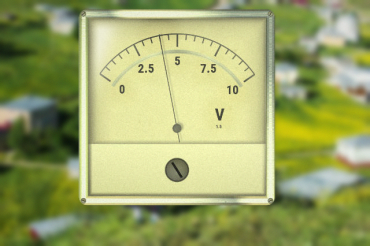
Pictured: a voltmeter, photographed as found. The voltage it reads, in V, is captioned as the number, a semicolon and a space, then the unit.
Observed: 4; V
